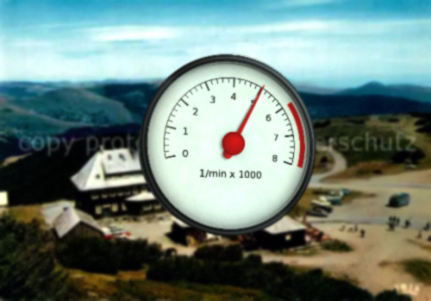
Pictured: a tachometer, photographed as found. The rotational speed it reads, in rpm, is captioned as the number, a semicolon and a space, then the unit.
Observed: 5000; rpm
